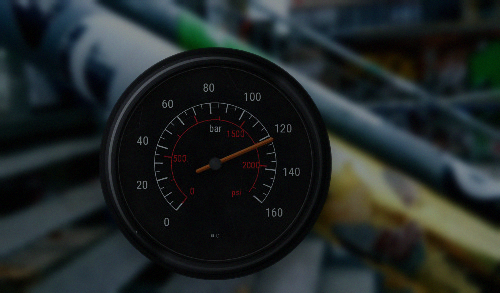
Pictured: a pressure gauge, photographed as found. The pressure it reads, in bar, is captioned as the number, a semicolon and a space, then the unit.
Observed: 122.5; bar
